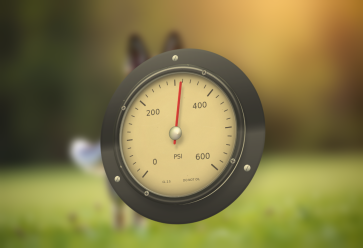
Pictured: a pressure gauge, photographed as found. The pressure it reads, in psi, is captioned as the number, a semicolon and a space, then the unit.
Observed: 320; psi
